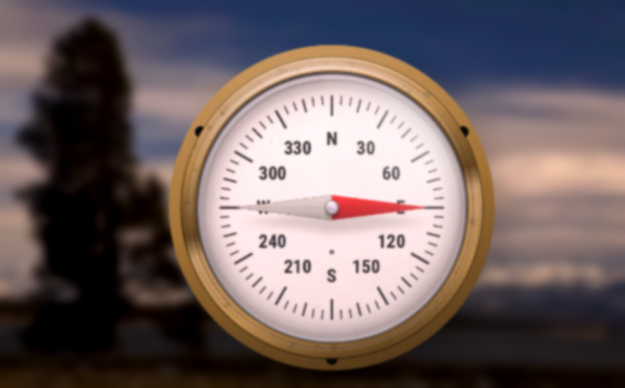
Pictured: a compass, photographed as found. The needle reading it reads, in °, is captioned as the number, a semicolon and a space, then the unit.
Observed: 90; °
